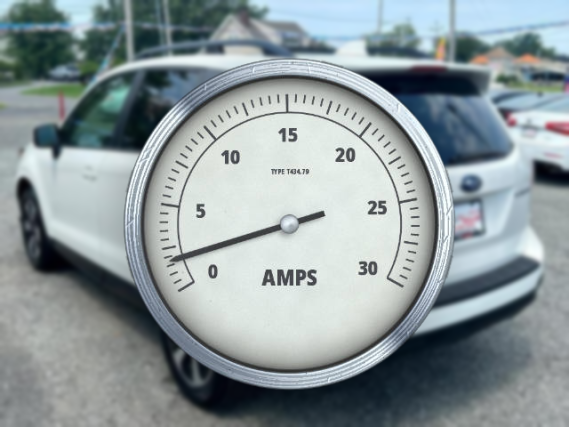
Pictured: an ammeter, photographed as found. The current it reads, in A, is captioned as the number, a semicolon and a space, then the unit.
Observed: 1.75; A
